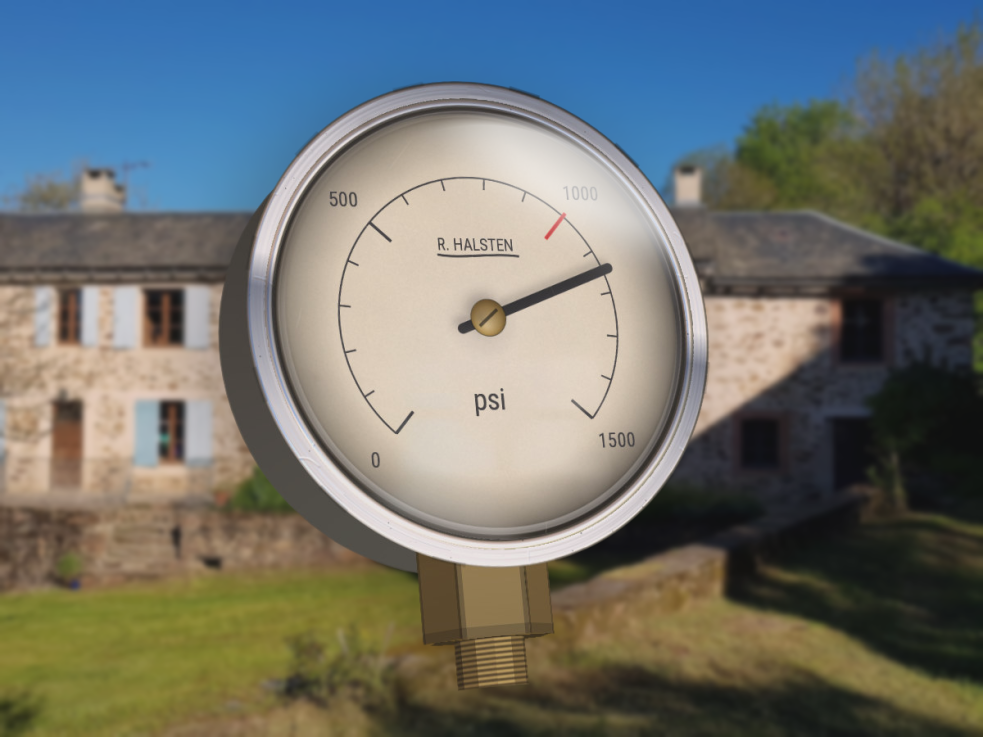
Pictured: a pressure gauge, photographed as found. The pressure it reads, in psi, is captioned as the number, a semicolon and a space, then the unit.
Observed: 1150; psi
